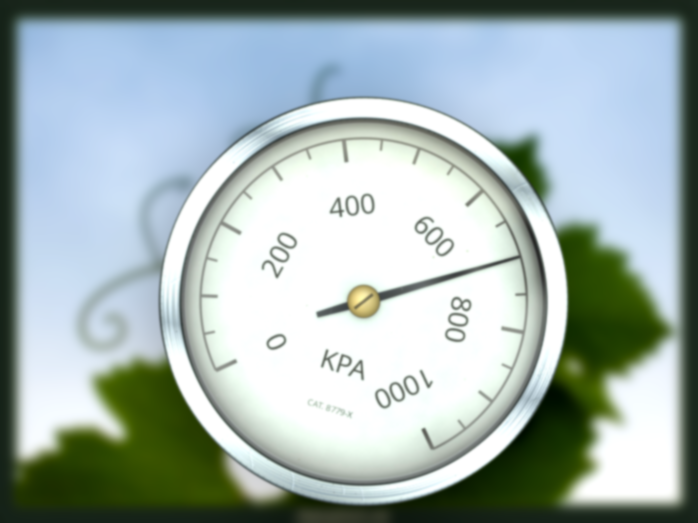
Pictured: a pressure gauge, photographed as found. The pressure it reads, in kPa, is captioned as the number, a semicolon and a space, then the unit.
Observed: 700; kPa
